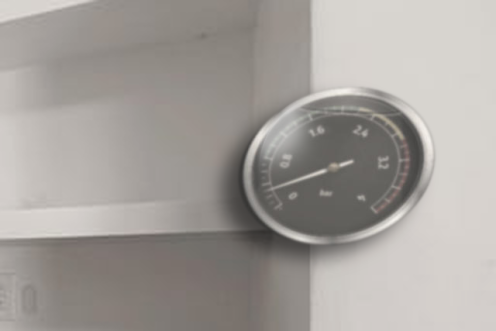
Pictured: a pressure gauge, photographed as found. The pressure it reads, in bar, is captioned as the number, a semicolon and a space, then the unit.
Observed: 0.3; bar
